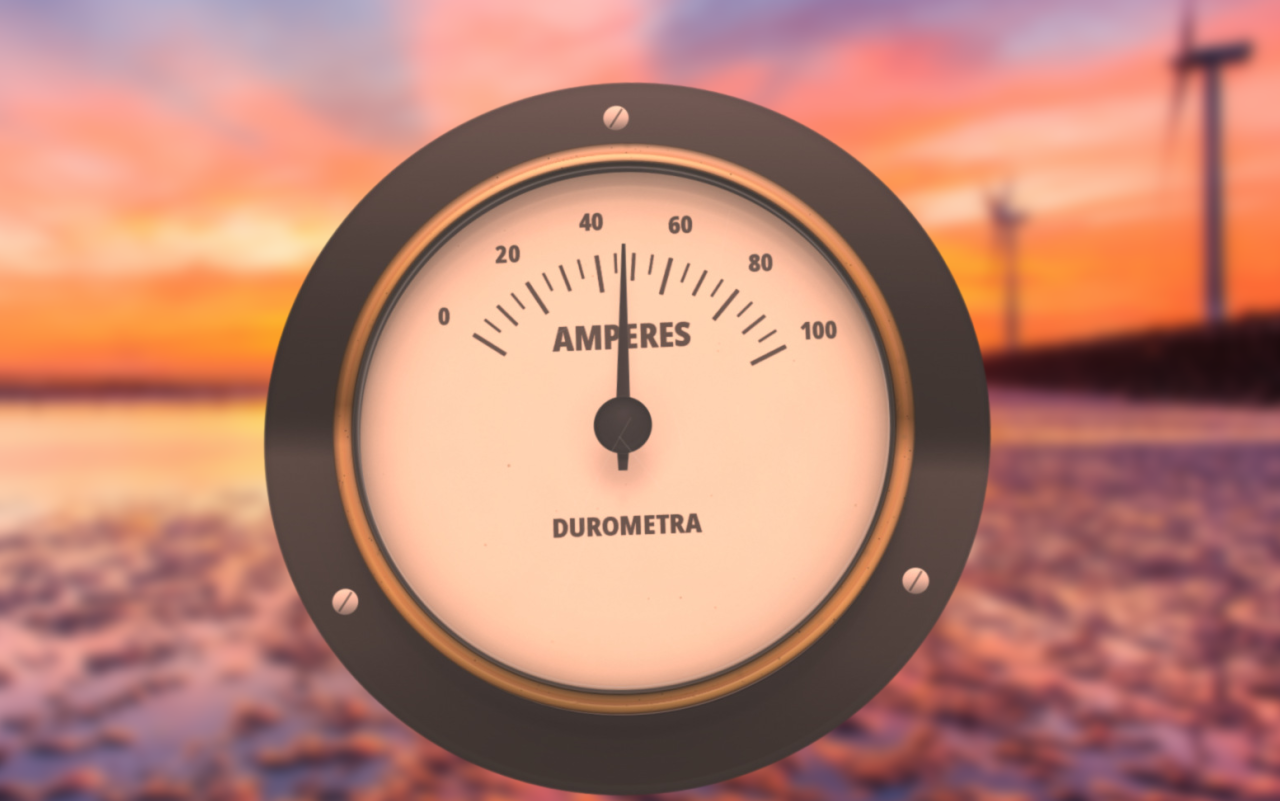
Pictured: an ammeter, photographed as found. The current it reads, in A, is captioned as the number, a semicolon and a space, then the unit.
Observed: 47.5; A
